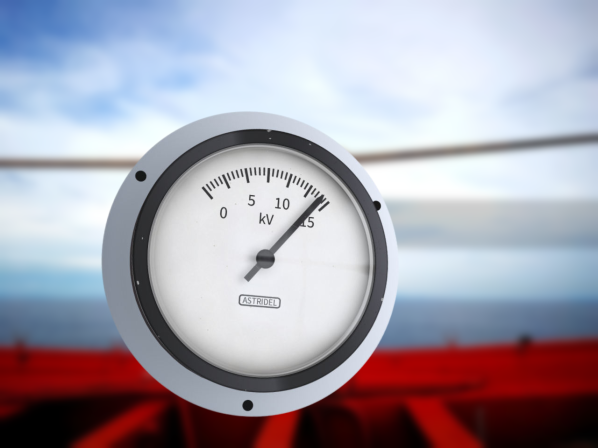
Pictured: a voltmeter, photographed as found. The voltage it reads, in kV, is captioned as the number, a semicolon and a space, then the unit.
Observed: 14; kV
